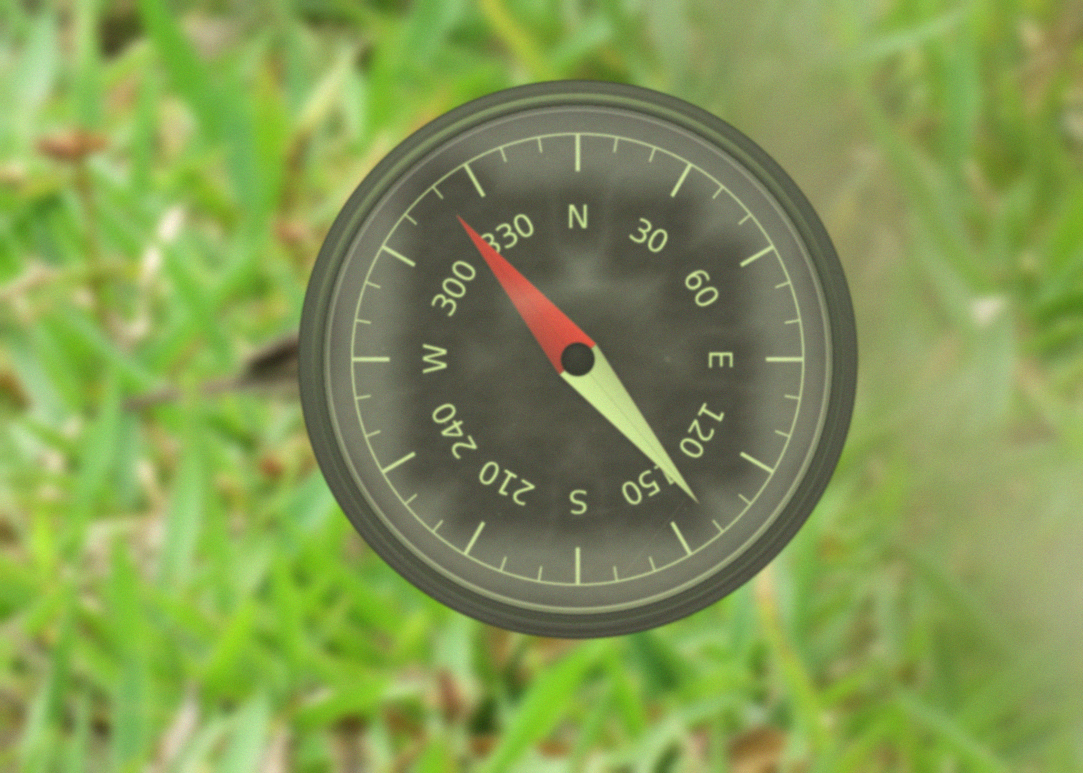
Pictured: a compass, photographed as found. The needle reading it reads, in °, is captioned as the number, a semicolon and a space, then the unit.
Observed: 320; °
